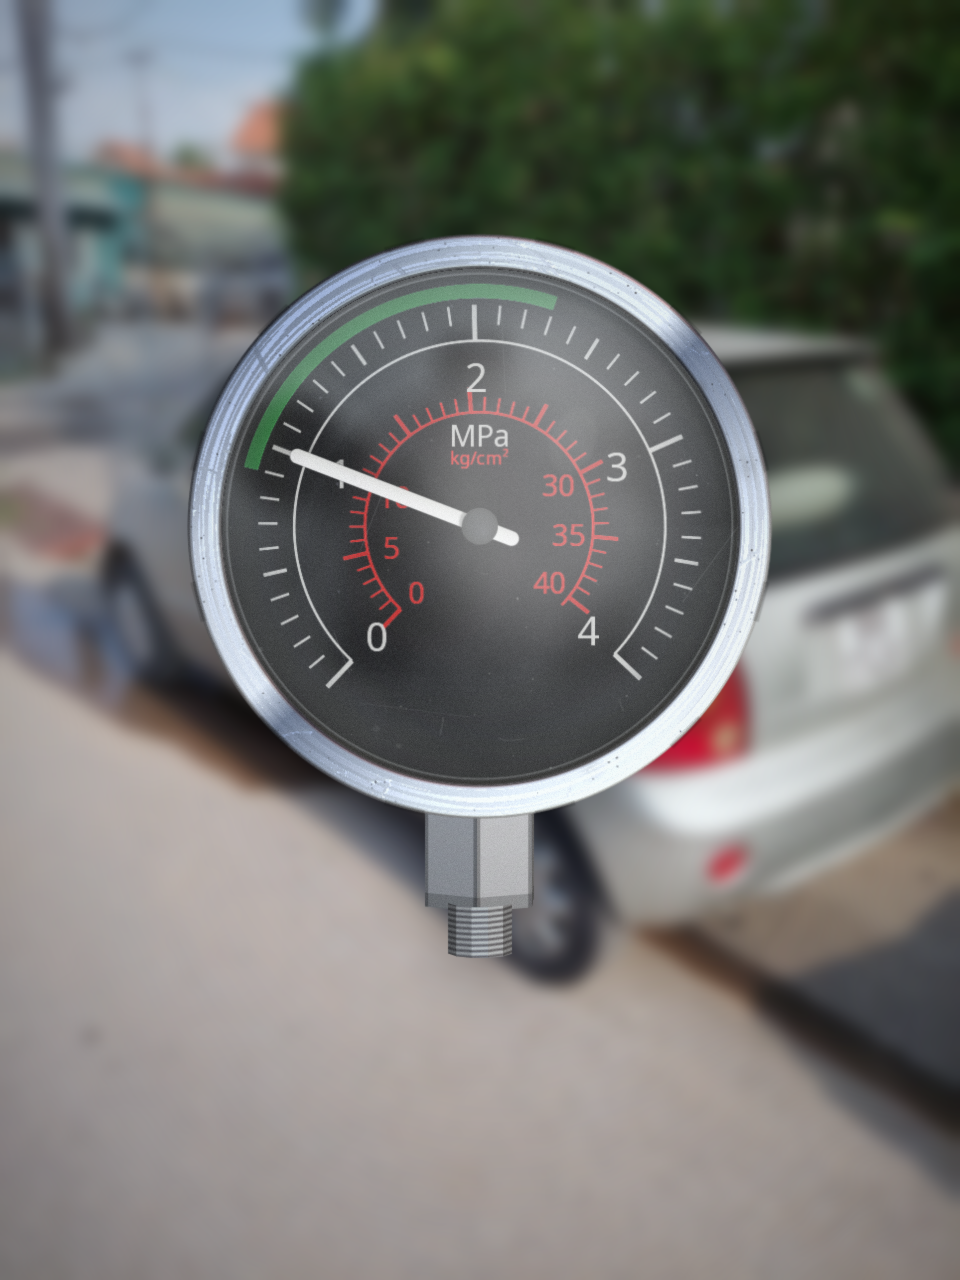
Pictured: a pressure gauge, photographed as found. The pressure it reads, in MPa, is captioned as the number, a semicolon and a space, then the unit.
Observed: 1; MPa
